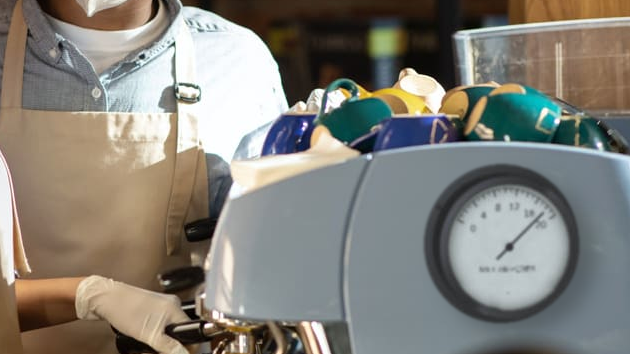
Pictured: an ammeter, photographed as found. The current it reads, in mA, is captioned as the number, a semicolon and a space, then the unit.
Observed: 18; mA
